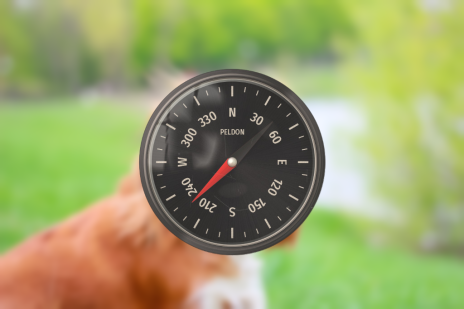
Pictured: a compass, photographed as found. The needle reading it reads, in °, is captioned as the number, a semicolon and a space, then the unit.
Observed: 225; °
